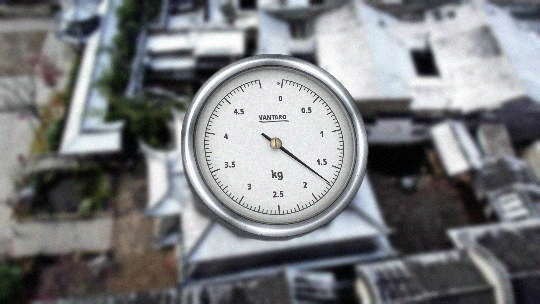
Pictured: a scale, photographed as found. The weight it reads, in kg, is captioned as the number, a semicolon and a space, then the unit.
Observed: 1.75; kg
